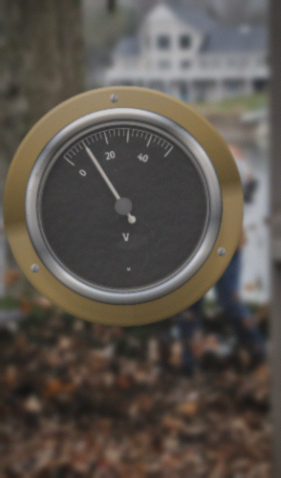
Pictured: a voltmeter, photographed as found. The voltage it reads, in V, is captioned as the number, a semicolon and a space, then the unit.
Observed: 10; V
